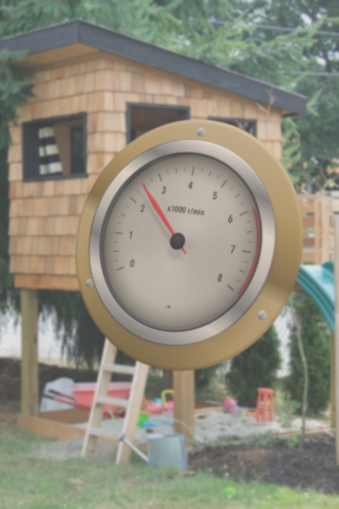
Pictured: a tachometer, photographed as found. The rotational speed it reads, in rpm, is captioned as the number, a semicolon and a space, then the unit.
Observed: 2500; rpm
